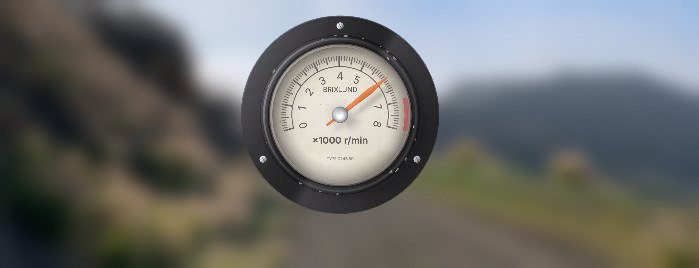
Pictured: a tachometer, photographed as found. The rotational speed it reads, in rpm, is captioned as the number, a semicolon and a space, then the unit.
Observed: 6000; rpm
